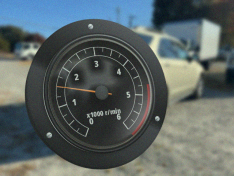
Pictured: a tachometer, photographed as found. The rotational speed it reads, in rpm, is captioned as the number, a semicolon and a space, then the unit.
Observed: 1500; rpm
